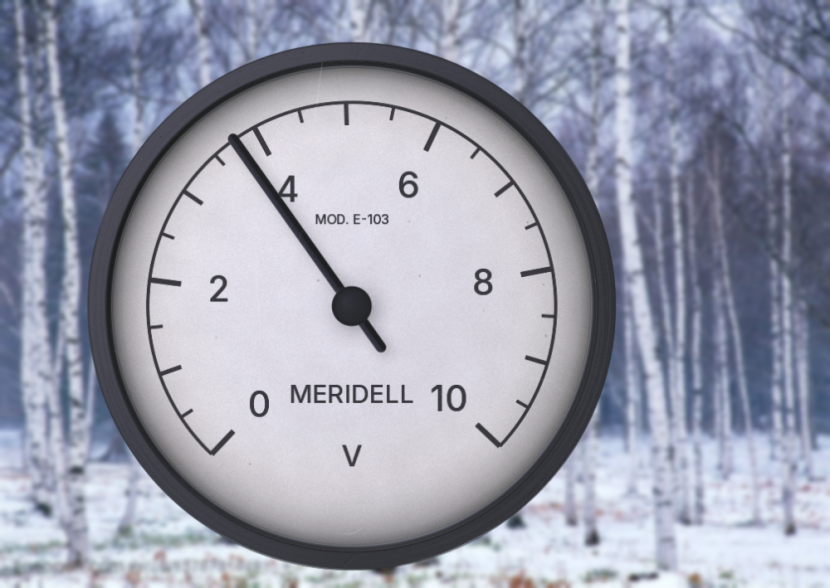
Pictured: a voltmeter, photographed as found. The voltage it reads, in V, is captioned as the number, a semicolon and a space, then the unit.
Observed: 3.75; V
